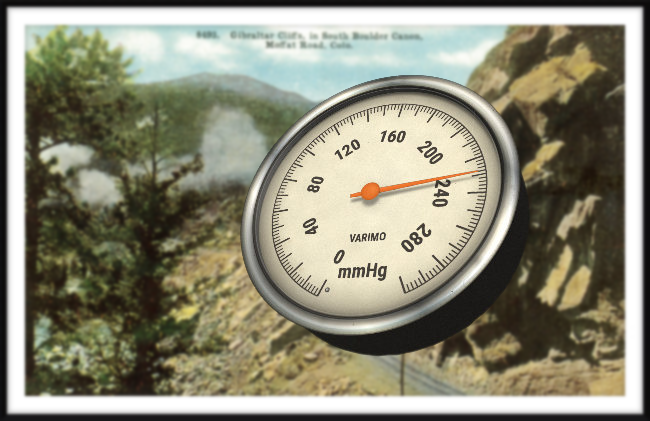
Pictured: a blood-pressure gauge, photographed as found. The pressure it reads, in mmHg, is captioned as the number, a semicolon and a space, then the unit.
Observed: 230; mmHg
